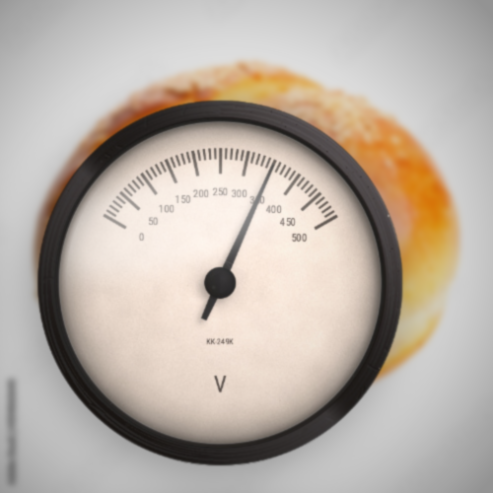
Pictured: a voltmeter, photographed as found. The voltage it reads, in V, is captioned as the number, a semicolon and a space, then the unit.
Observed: 350; V
